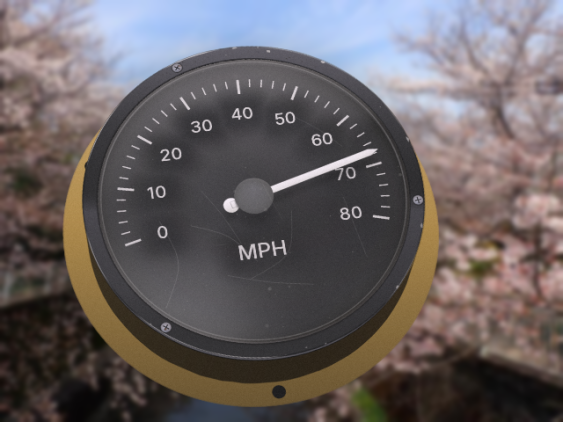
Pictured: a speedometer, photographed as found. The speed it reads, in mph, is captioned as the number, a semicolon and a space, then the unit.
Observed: 68; mph
